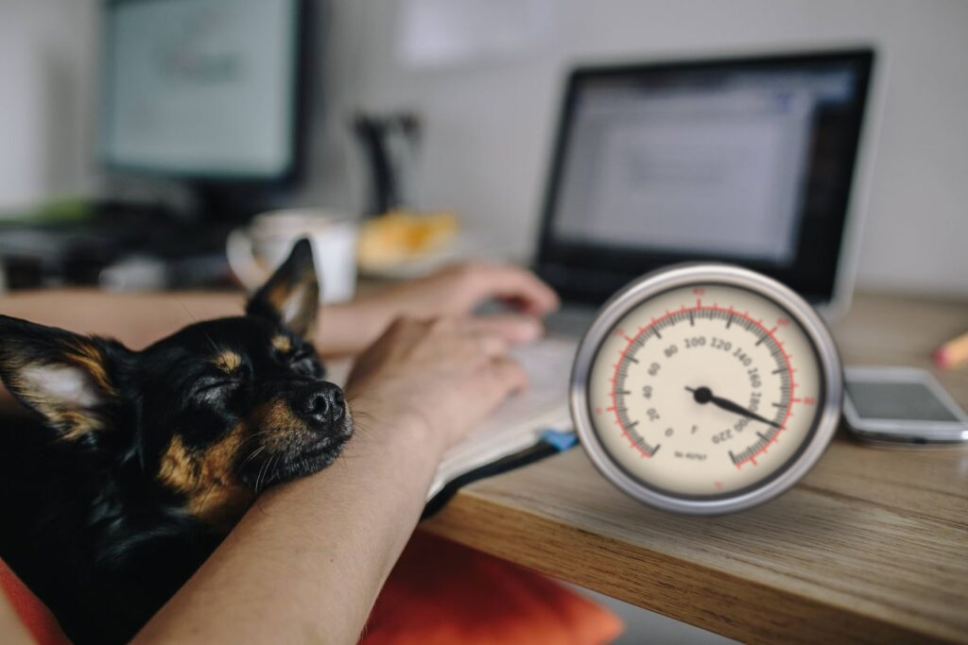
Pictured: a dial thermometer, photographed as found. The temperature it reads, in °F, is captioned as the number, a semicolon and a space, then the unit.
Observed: 190; °F
